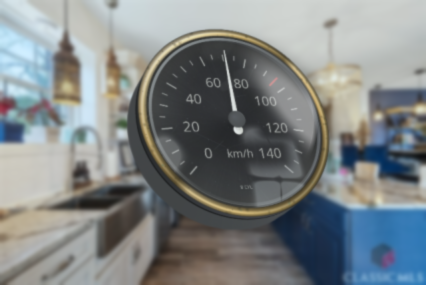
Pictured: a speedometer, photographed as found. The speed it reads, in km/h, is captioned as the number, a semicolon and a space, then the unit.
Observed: 70; km/h
